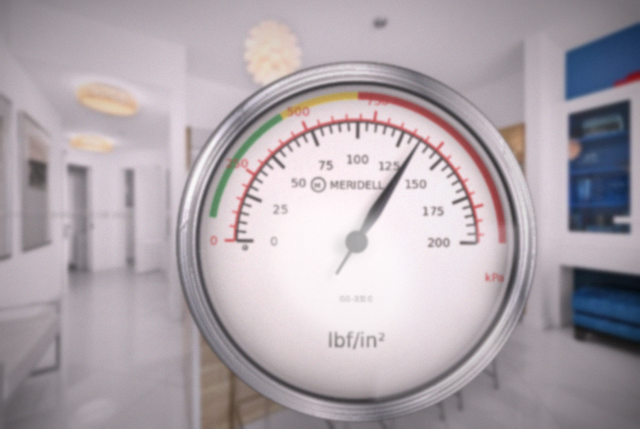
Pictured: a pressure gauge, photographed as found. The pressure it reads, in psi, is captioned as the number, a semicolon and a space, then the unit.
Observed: 135; psi
